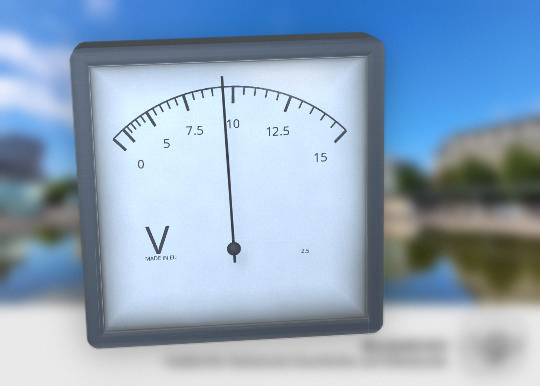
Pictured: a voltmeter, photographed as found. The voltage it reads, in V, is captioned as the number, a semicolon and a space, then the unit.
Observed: 9.5; V
